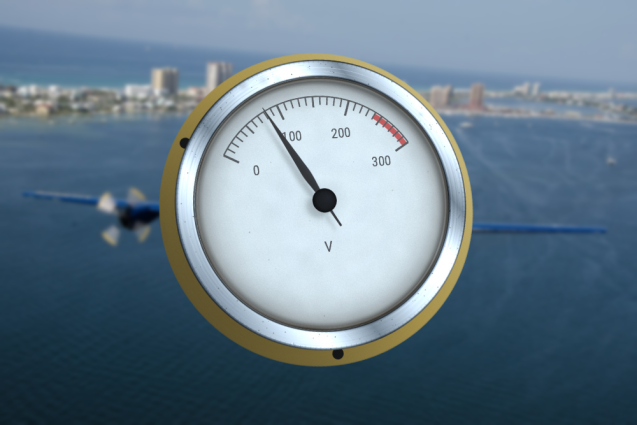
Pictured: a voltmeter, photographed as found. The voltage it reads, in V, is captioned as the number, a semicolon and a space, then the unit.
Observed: 80; V
